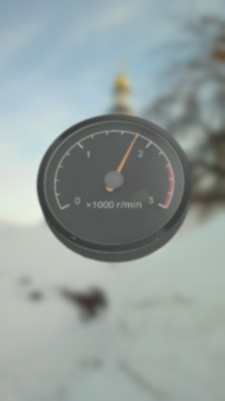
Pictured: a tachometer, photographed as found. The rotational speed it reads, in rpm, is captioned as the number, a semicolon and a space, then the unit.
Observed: 1800; rpm
